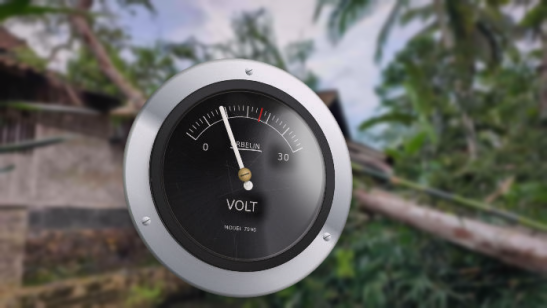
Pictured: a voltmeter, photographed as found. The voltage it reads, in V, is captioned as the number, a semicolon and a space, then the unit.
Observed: 9; V
